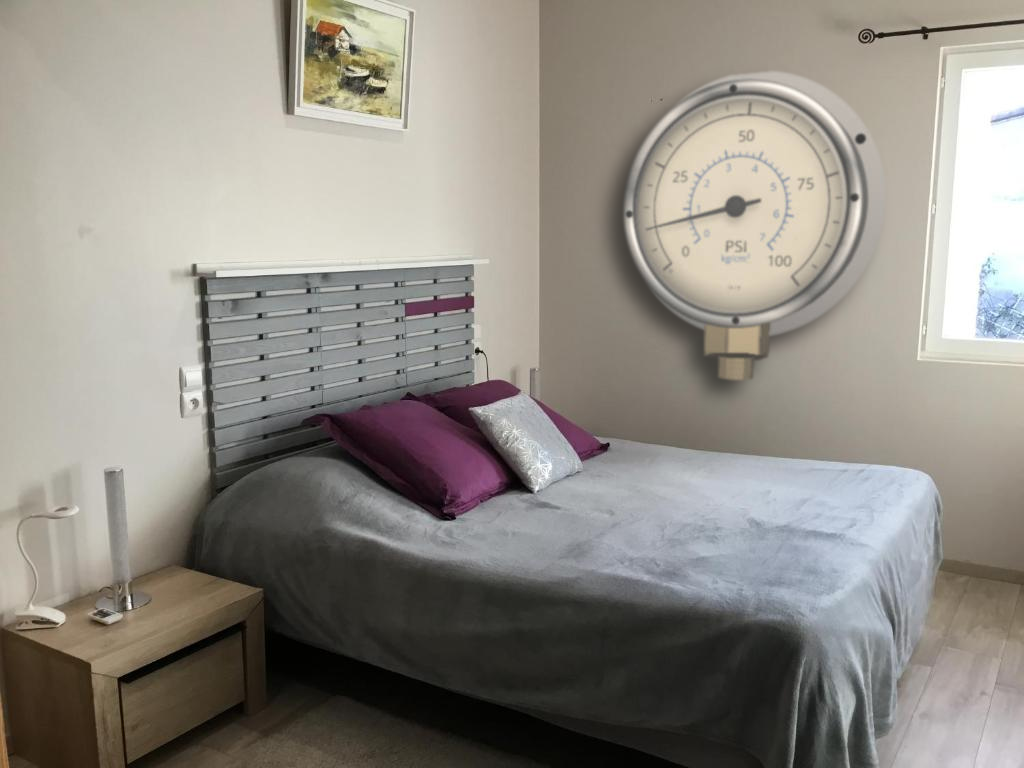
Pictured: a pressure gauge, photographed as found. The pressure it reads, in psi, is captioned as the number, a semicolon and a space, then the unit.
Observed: 10; psi
